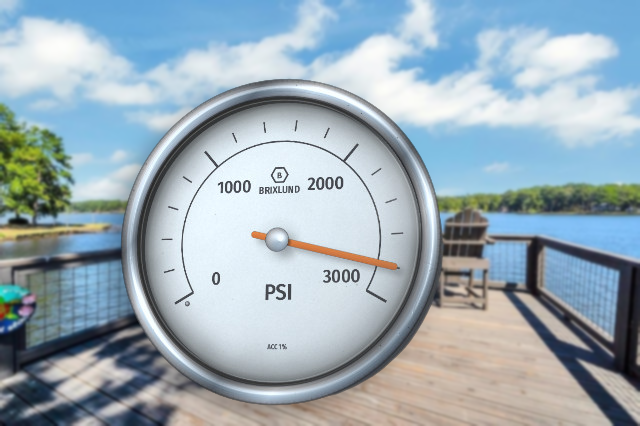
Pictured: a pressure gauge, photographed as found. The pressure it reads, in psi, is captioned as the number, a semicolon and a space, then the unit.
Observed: 2800; psi
